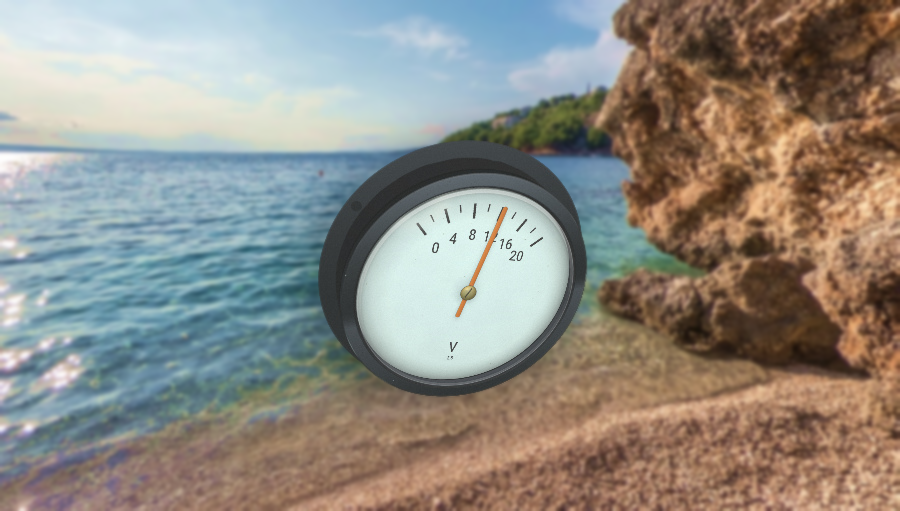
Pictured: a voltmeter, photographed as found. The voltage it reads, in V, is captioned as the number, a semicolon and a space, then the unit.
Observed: 12; V
